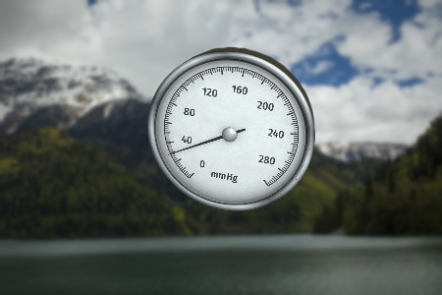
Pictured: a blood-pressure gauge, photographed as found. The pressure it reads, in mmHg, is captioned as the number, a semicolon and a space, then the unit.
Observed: 30; mmHg
